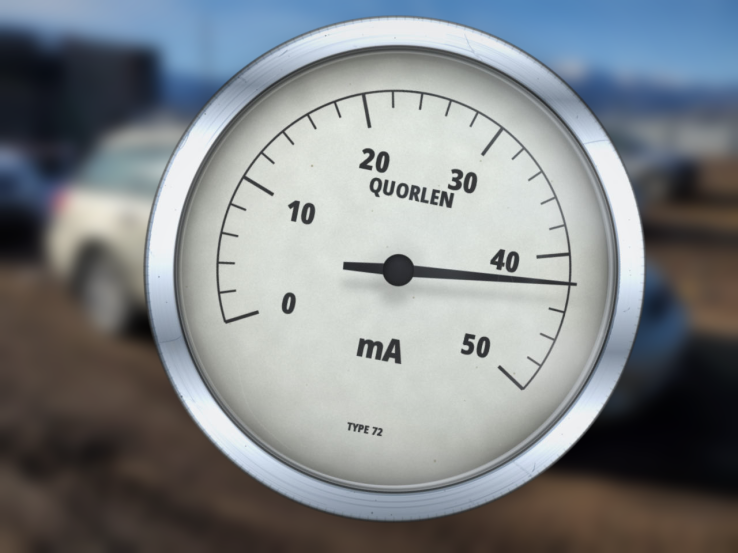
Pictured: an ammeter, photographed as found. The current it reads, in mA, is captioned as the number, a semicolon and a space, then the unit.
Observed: 42; mA
